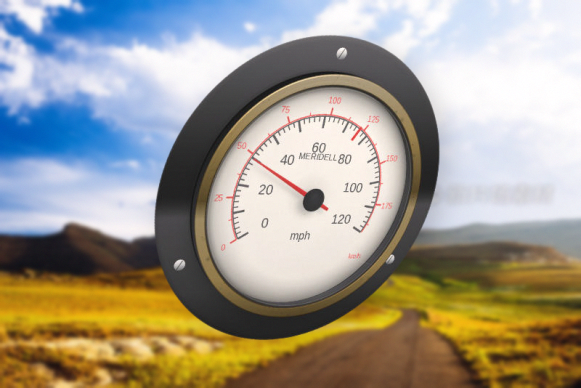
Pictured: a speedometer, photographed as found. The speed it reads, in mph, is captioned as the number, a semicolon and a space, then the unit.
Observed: 30; mph
